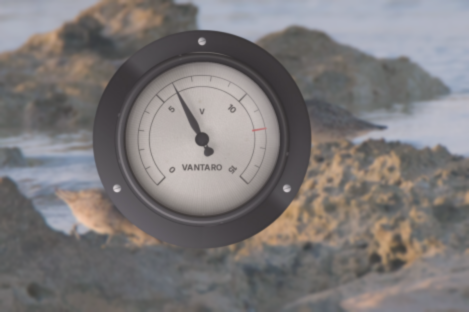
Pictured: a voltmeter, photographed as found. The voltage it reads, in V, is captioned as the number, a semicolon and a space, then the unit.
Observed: 6; V
